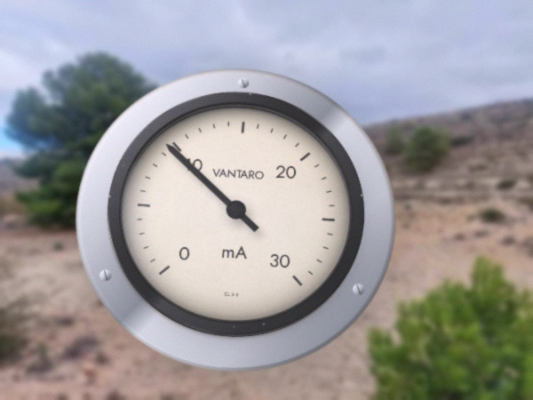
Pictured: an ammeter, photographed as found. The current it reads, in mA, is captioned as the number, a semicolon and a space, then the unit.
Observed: 9.5; mA
